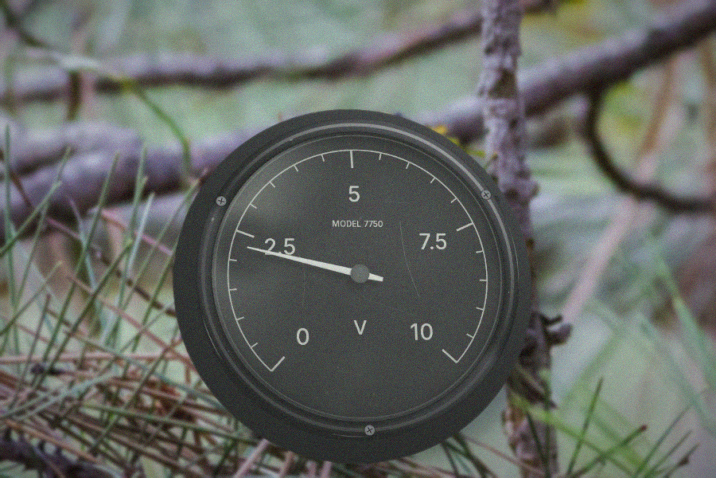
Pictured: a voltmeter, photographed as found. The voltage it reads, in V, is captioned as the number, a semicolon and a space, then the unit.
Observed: 2.25; V
